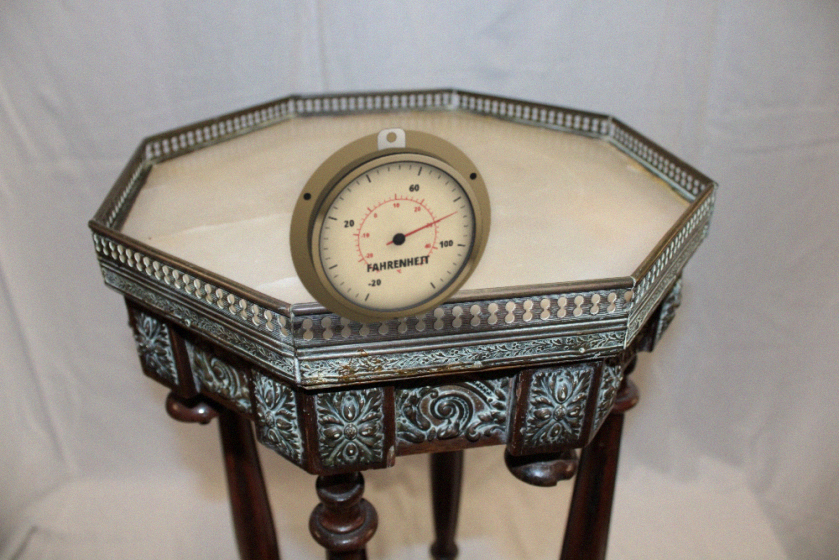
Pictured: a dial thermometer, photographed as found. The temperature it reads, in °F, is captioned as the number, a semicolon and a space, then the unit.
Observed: 84; °F
